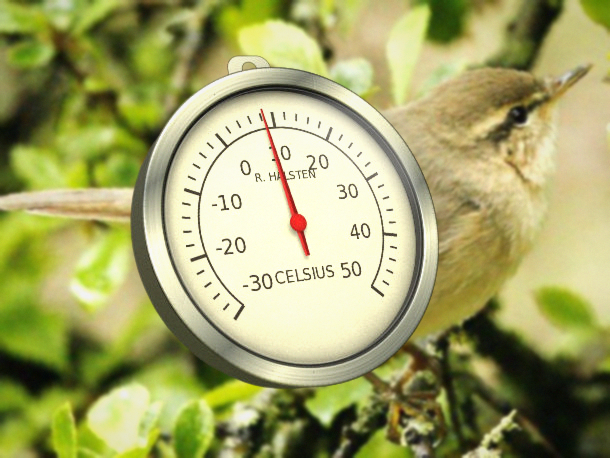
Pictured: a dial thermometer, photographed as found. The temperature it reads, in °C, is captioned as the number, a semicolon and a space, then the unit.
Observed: 8; °C
